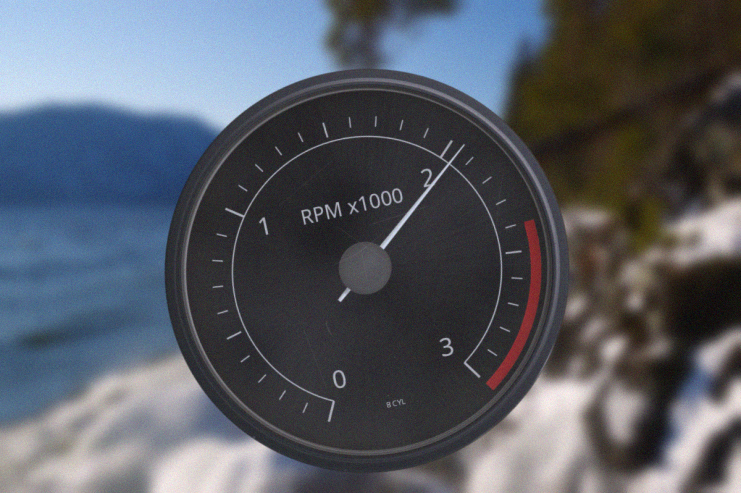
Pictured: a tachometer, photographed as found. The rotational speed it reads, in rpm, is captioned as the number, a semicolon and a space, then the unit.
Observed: 2050; rpm
